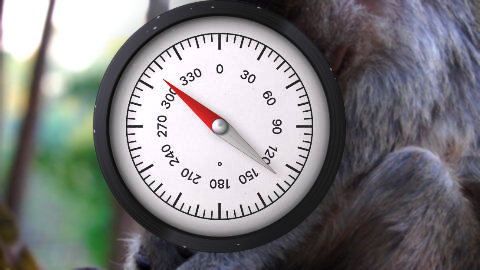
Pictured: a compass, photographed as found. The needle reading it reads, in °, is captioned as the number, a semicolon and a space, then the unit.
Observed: 310; °
